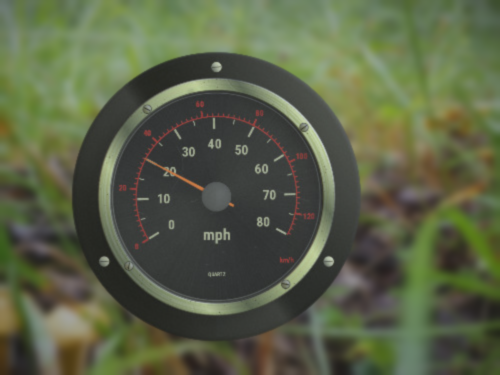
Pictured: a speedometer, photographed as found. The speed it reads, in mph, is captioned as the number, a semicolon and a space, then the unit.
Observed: 20; mph
